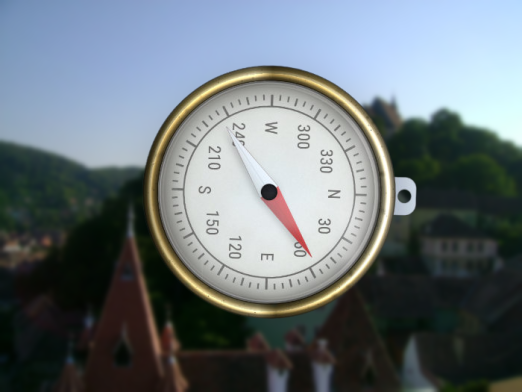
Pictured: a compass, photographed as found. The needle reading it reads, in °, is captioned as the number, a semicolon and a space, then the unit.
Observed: 55; °
